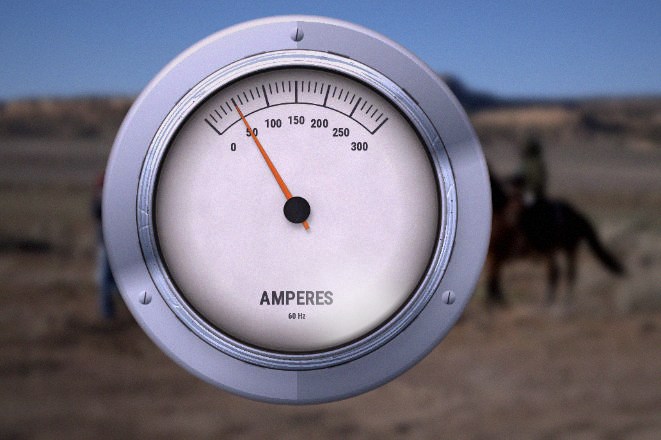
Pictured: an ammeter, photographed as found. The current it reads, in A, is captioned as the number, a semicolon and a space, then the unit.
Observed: 50; A
